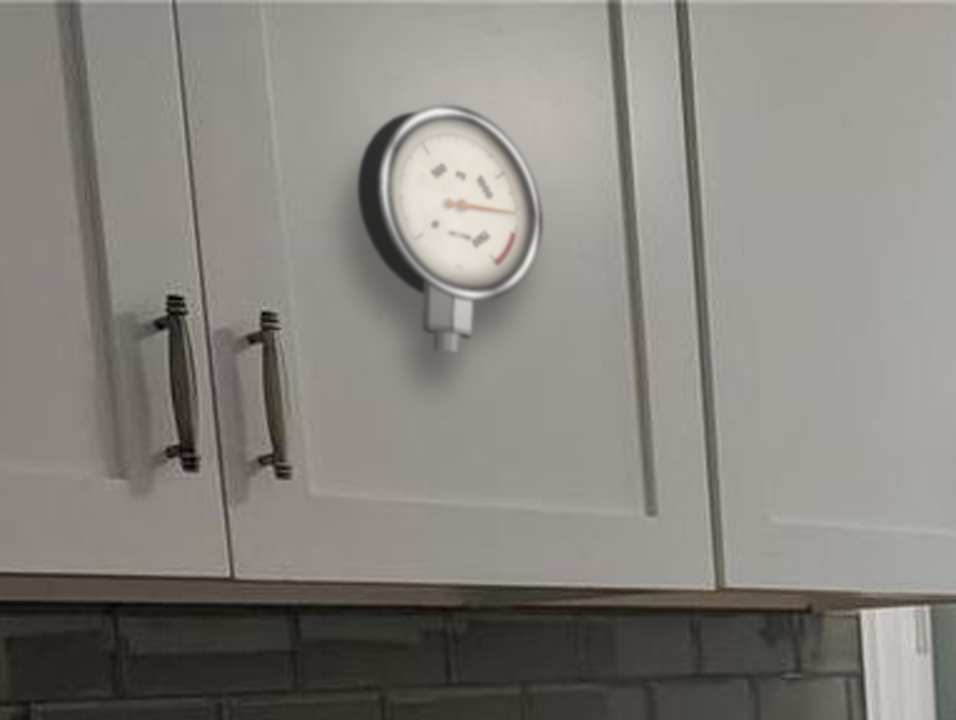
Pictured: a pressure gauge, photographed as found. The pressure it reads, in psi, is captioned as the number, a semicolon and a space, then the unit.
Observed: 1200; psi
